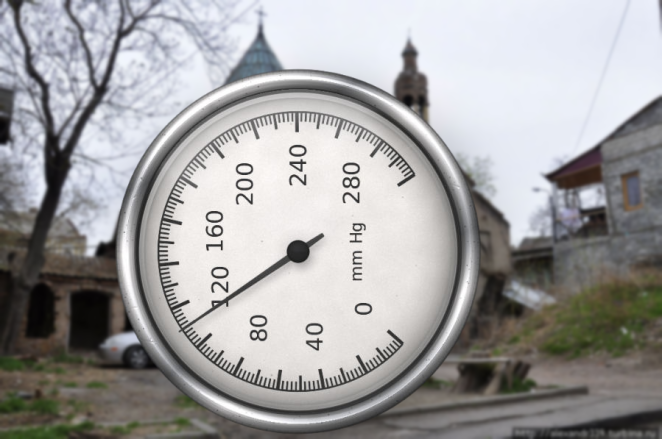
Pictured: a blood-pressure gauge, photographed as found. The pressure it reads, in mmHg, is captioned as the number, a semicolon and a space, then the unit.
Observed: 110; mmHg
